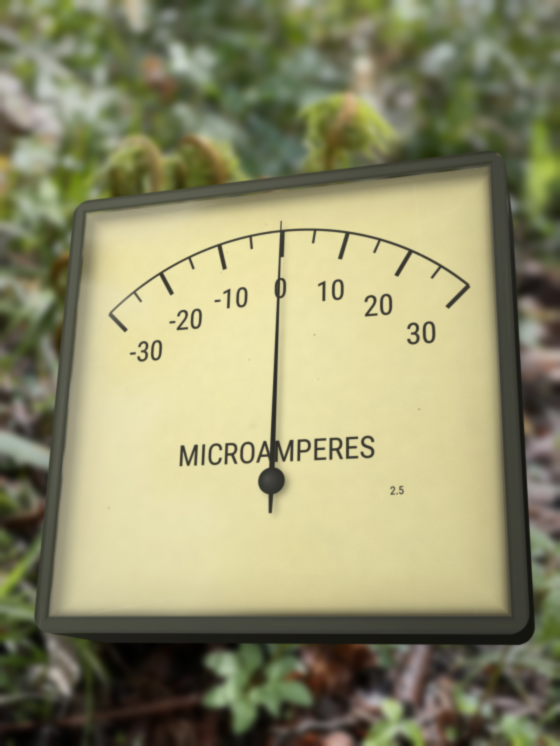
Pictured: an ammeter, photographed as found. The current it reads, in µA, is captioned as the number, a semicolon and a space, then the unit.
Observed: 0; µA
